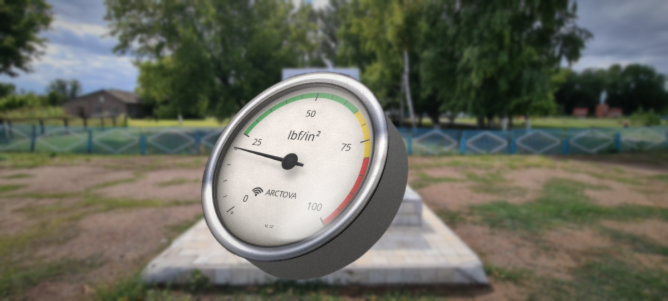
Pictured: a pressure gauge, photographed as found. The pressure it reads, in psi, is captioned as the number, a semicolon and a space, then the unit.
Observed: 20; psi
